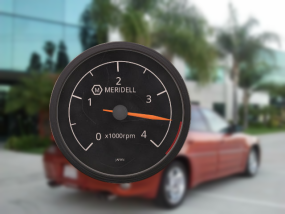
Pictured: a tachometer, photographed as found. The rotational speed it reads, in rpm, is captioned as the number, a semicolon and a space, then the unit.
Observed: 3500; rpm
